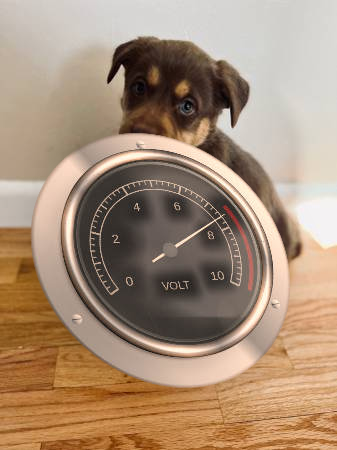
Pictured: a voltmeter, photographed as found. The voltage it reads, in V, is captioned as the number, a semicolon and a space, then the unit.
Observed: 7.6; V
